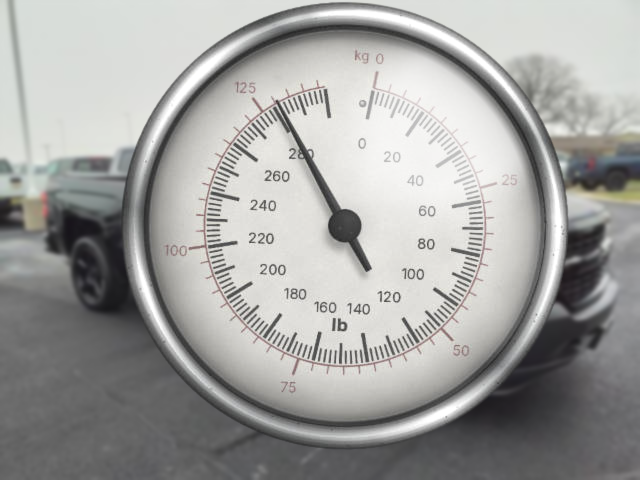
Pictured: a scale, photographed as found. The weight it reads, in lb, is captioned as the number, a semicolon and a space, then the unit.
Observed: 282; lb
